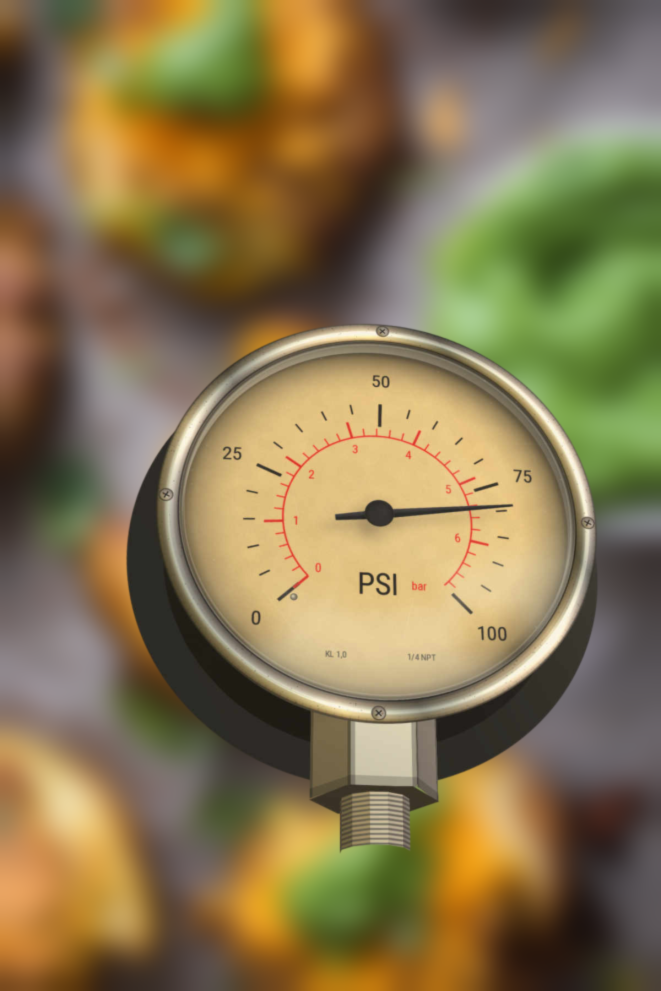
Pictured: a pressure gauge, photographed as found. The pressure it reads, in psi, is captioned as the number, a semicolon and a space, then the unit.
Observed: 80; psi
